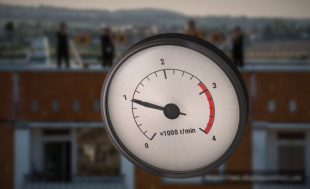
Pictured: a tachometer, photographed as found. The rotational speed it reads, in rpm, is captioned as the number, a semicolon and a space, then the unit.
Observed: 1000; rpm
